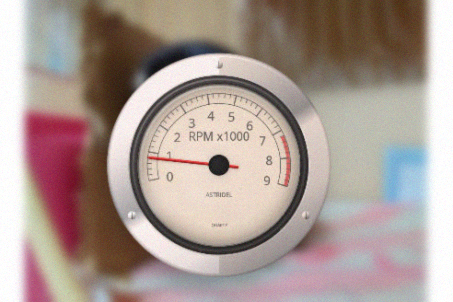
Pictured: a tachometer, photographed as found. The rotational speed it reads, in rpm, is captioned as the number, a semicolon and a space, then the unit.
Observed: 800; rpm
